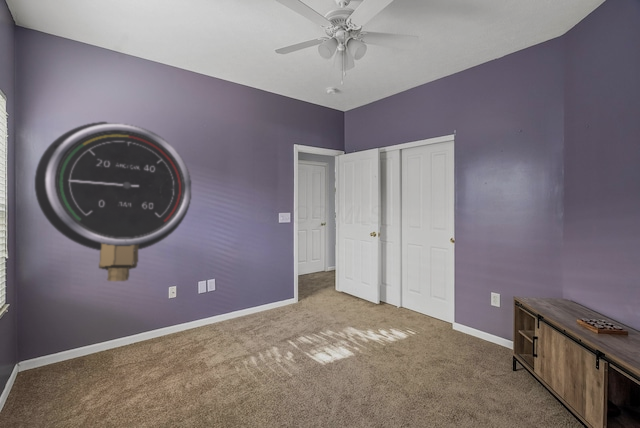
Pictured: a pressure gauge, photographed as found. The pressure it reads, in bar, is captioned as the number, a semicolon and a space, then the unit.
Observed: 10; bar
